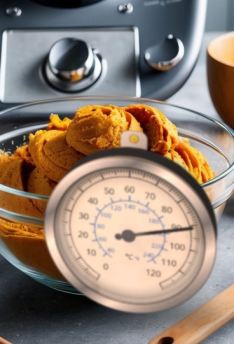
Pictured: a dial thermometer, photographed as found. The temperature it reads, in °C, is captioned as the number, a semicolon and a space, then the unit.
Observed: 90; °C
